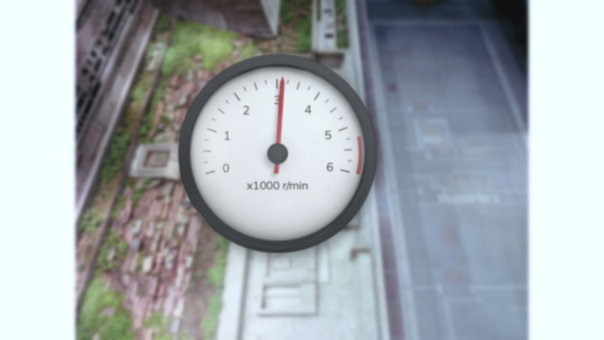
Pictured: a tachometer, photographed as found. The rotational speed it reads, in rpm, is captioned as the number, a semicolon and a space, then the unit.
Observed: 3125; rpm
